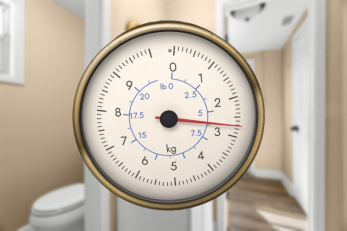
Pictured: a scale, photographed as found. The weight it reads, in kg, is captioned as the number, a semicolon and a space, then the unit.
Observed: 2.7; kg
